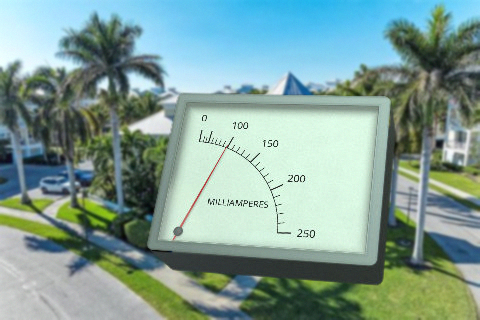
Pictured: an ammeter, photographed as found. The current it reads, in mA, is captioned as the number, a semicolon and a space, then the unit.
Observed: 100; mA
